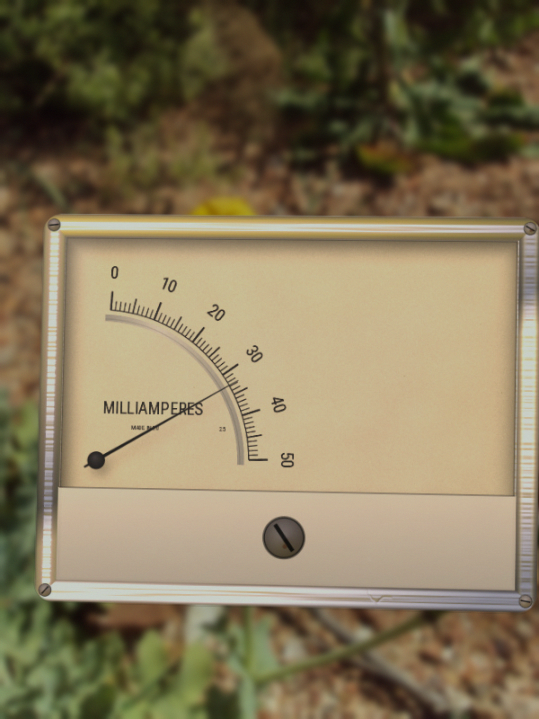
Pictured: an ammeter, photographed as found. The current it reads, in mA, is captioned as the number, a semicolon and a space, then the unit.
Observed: 33; mA
